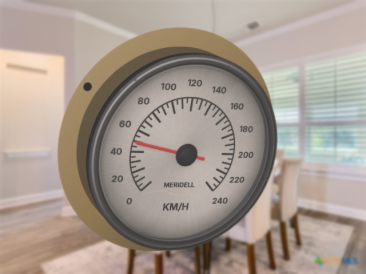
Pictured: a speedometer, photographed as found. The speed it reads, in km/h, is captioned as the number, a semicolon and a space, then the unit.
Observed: 50; km/h
